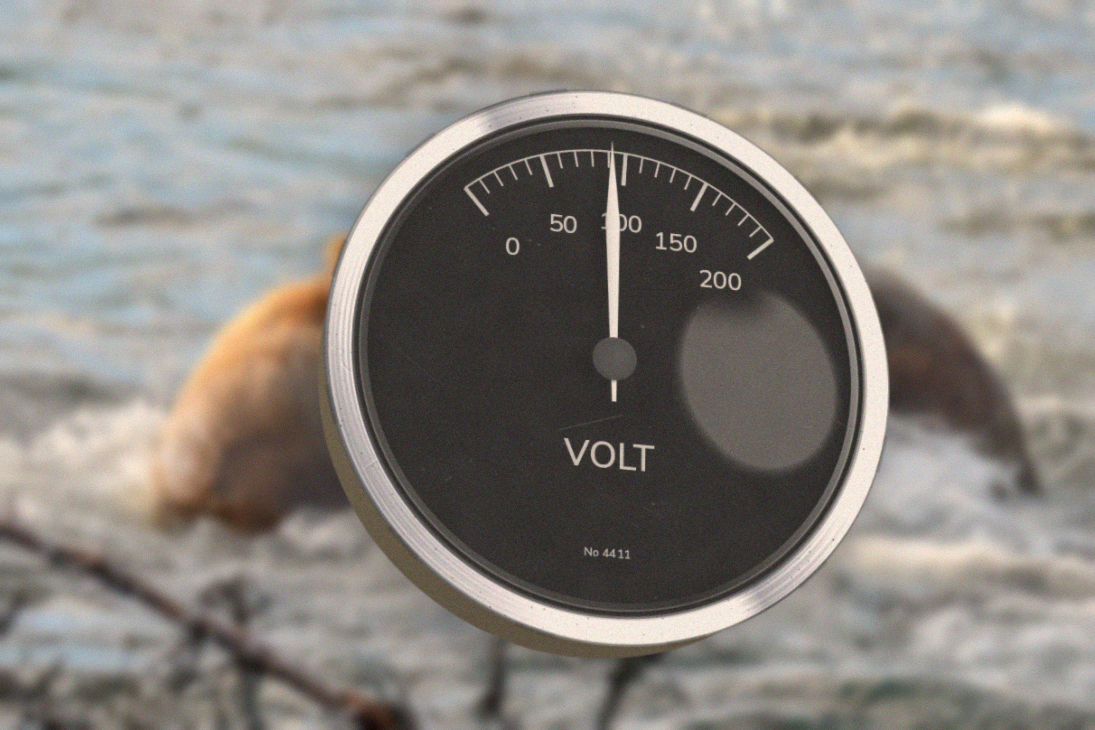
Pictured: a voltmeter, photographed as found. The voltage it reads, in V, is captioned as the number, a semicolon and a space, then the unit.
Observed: 90; V
